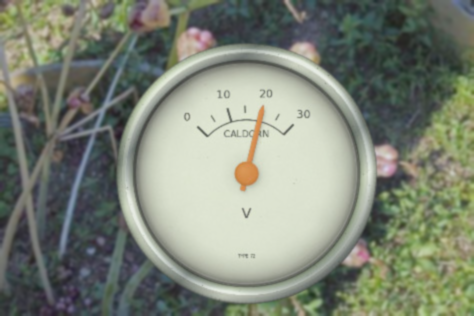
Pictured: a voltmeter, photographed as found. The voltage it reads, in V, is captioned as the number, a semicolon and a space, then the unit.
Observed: 20; V
